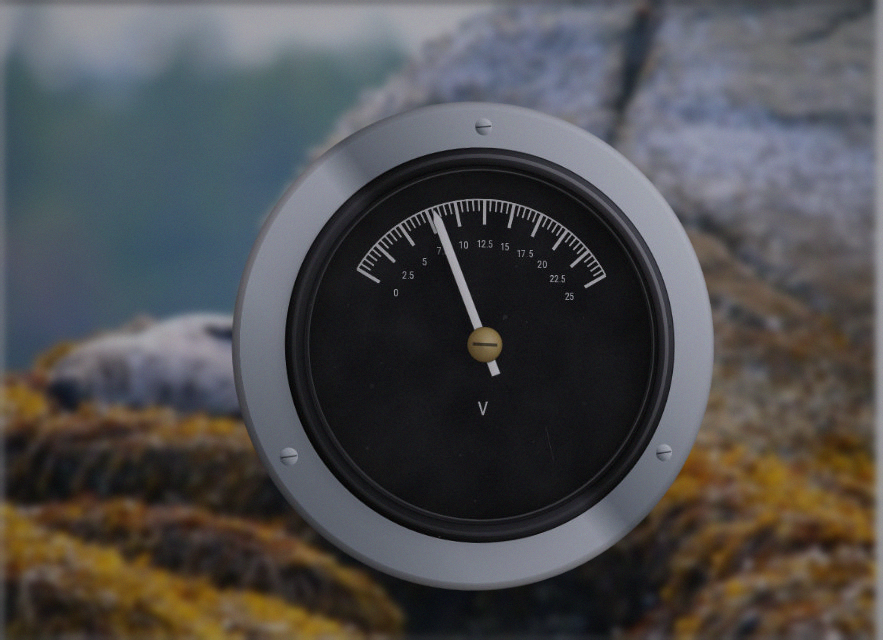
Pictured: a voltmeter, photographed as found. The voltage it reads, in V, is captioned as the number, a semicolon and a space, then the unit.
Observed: 8; V
